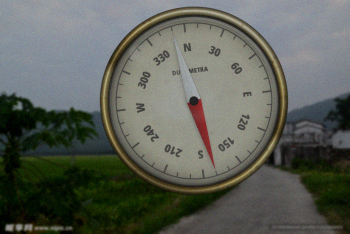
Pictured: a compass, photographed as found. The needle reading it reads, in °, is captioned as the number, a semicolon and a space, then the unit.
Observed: 170; °
